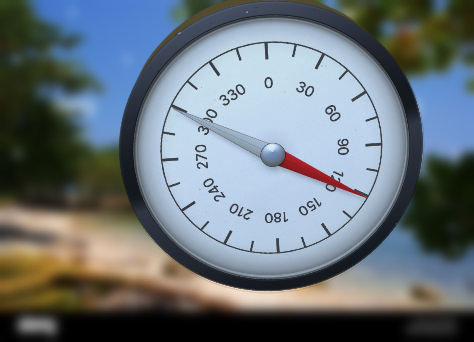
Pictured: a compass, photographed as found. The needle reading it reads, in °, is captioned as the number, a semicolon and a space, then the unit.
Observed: 120; °
